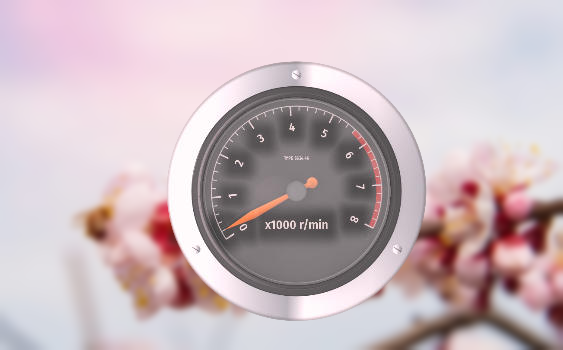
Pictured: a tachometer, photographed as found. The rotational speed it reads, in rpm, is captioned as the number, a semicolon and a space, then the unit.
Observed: 200; rpm
